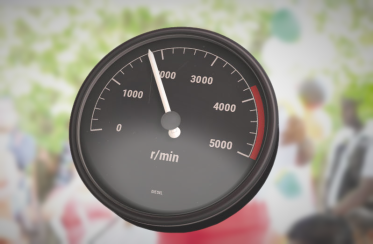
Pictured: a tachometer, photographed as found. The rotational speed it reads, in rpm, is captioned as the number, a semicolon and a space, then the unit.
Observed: 1800; rpm
